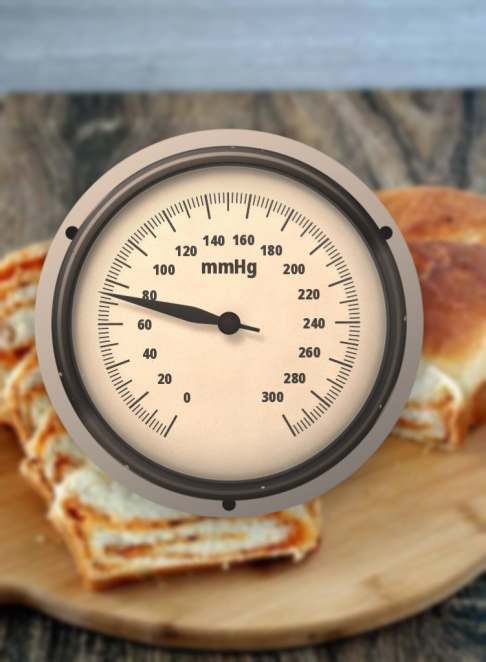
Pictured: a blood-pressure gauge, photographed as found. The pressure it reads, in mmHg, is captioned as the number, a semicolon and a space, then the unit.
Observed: 74; mmHg
